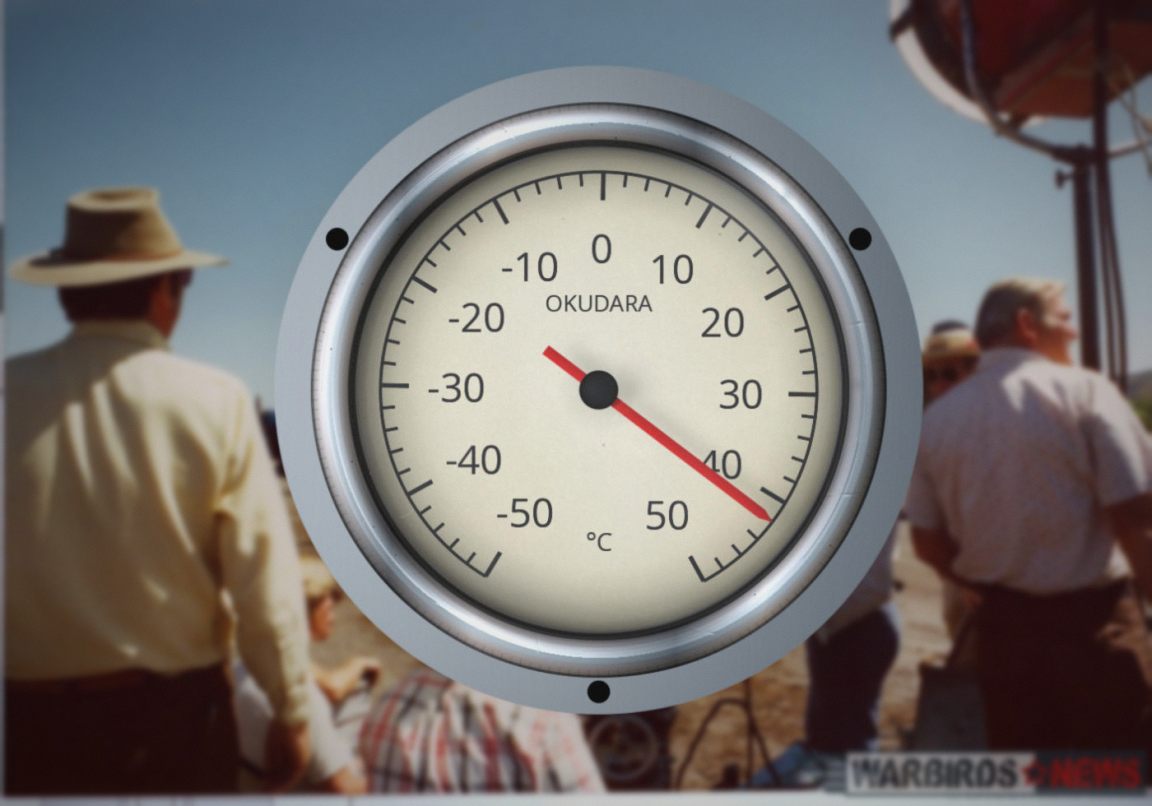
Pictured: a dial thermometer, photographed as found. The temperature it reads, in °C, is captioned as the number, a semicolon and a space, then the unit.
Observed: 42; °C
